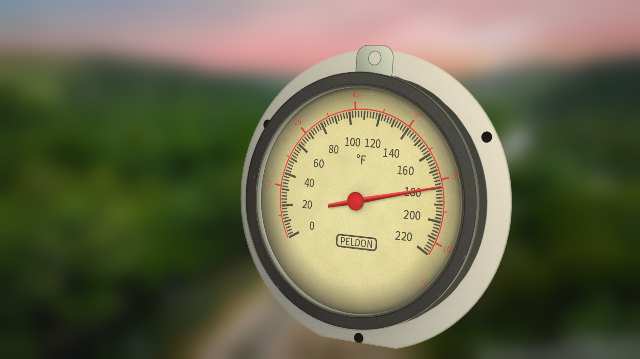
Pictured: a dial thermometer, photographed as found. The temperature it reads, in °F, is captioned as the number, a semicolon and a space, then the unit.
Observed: 180; °F
